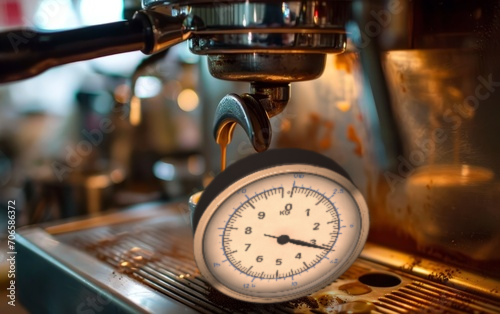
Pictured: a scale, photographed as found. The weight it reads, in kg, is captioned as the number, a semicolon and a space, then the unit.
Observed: 3; kg
